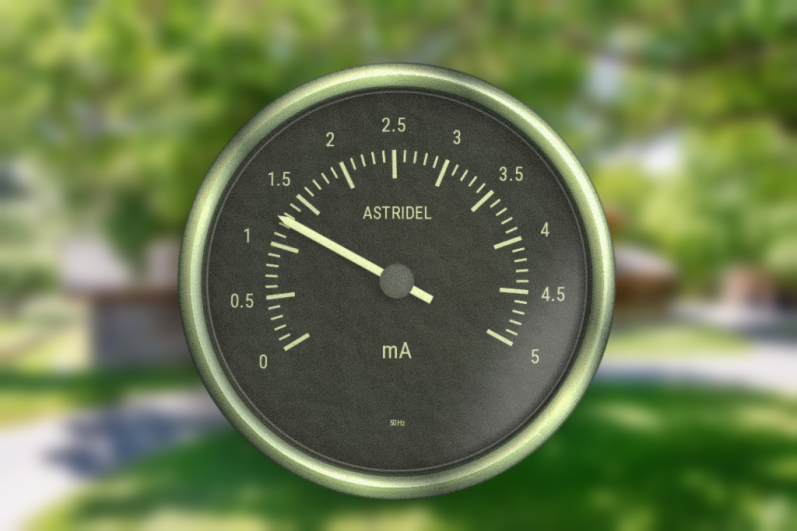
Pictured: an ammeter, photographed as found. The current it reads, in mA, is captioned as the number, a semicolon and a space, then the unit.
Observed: 1.25; mA
